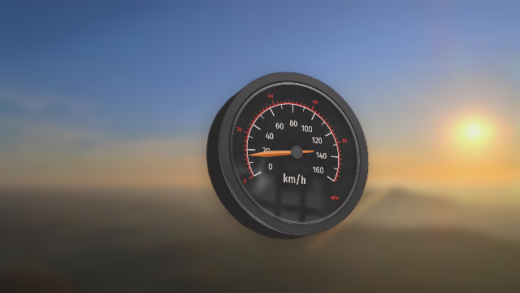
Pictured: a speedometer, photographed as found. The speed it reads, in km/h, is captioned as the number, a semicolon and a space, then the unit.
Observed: 15; km/h
